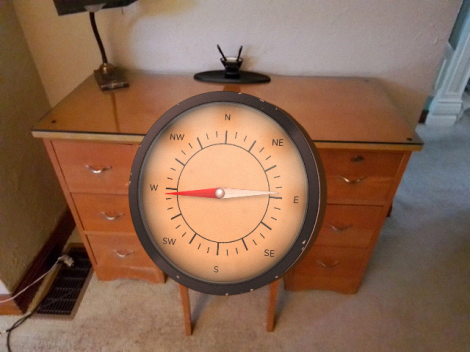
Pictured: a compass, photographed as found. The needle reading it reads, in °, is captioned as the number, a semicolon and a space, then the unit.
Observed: 265; °
